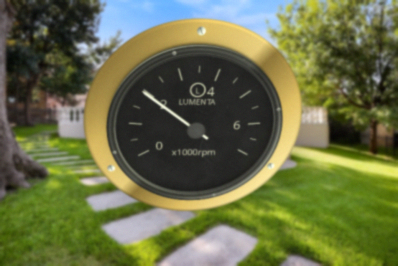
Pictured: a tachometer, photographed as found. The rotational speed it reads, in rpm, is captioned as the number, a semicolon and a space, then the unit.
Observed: 2000; rpm
